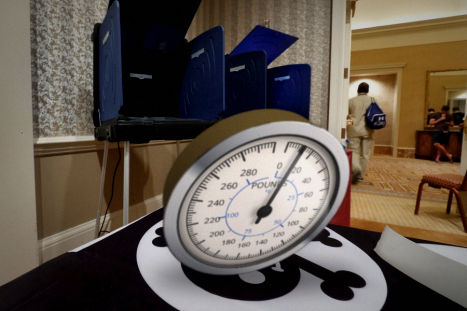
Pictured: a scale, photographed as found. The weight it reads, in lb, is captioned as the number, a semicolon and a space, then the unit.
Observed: 10; lb
